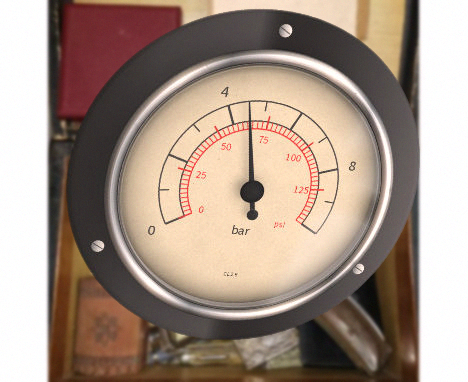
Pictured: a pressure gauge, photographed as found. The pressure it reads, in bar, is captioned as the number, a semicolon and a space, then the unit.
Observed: 4.5; bar
